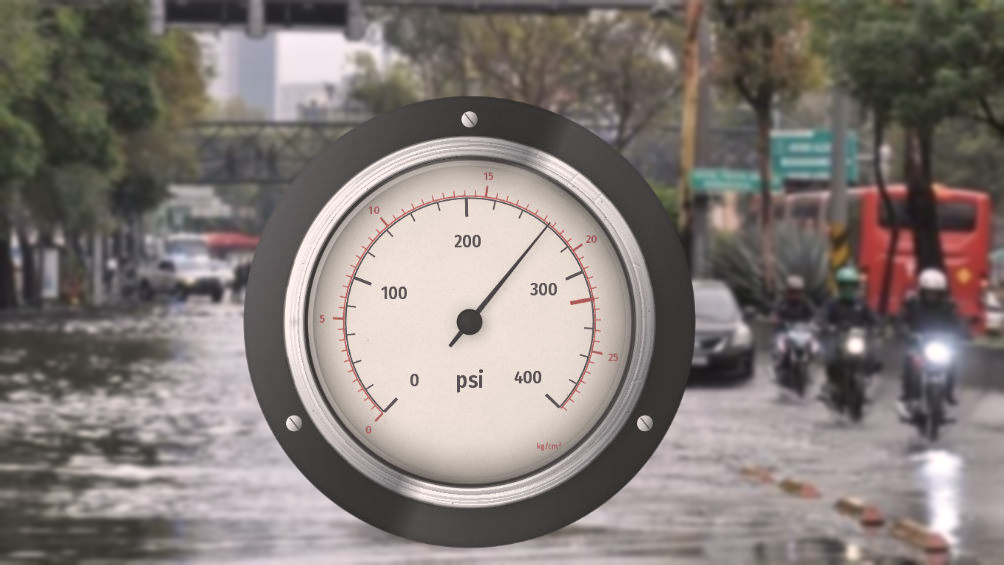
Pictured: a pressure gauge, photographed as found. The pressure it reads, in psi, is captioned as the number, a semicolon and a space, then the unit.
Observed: 260; psi
